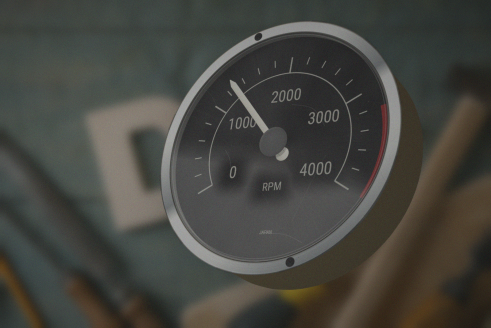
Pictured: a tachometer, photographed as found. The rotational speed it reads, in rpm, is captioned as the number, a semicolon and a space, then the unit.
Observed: 1300; rpm
